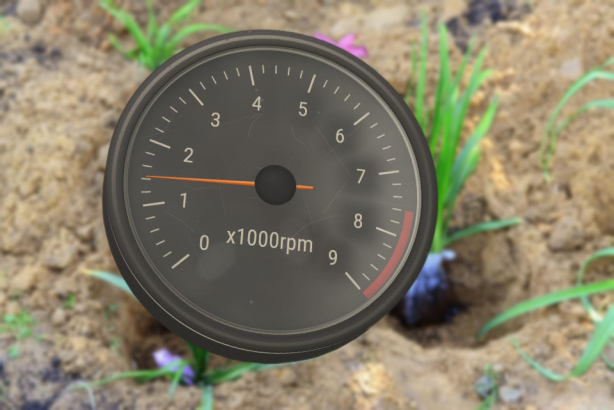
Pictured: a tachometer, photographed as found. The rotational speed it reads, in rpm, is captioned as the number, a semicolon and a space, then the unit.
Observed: 1400; rpm
